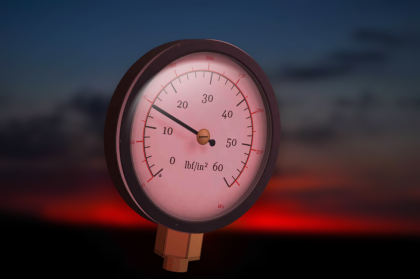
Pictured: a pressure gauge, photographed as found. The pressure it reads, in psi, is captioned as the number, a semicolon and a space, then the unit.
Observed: 14; psi
